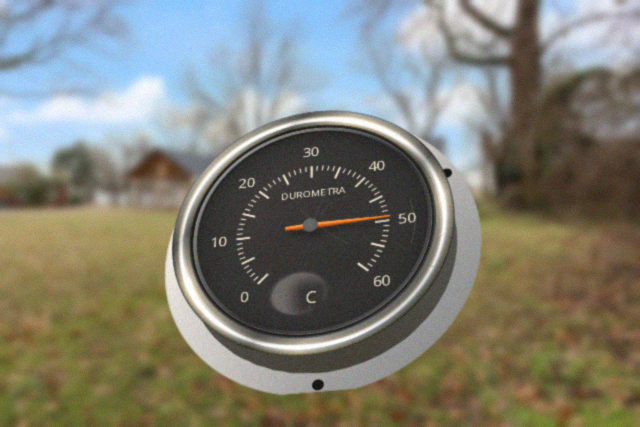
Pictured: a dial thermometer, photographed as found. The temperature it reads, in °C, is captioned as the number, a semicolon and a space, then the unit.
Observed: 50; °C
